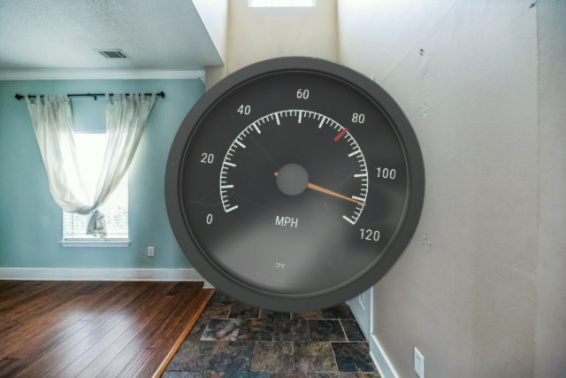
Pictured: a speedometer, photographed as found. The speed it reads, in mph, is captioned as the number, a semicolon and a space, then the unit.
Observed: 112; mph
